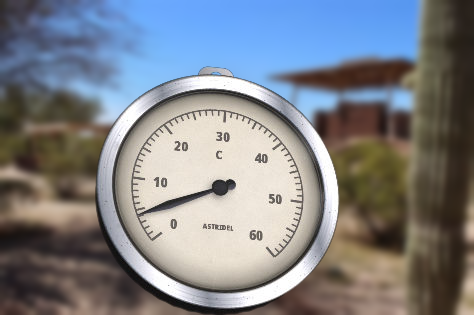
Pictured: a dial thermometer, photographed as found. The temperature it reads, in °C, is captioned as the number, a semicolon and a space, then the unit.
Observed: 4; °C
